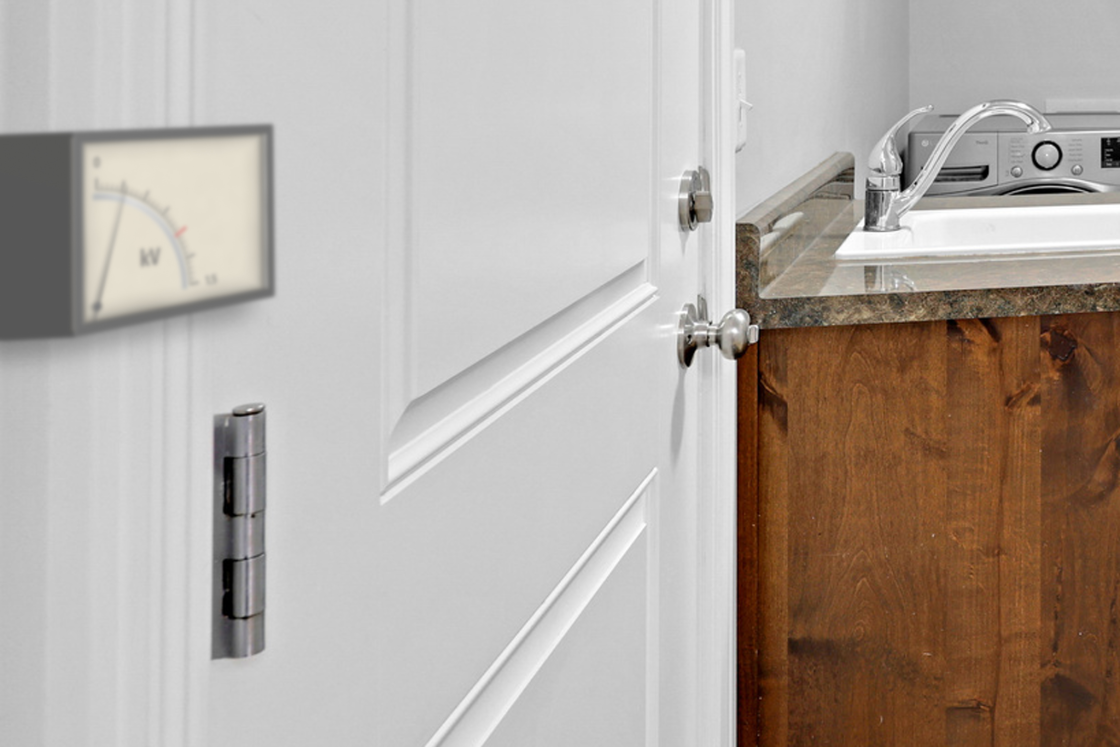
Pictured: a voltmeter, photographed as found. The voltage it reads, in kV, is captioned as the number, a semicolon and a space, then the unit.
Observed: 0.25; kV
